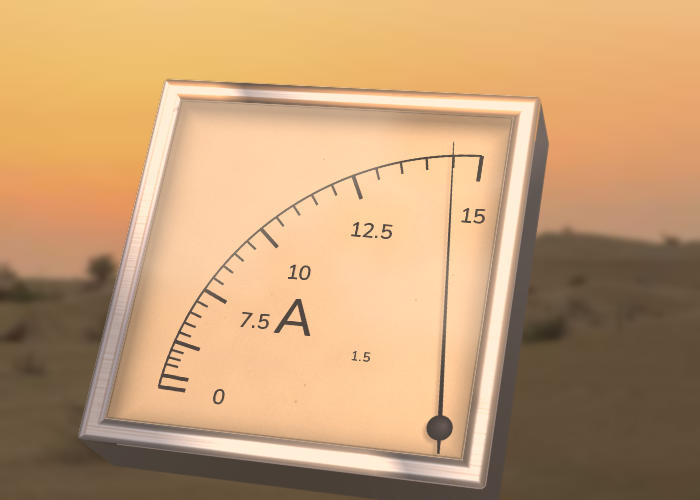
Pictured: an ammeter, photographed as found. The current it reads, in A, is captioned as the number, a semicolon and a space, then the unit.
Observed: 14.5; A
